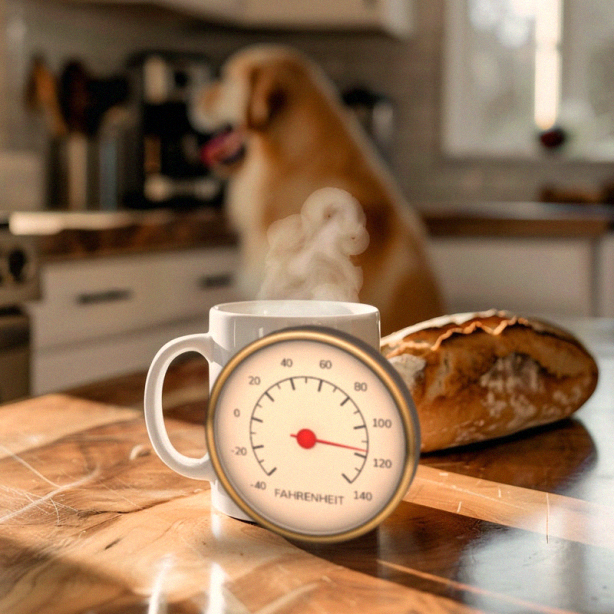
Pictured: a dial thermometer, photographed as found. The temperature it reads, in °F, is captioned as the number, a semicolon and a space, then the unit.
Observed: 115; °F
